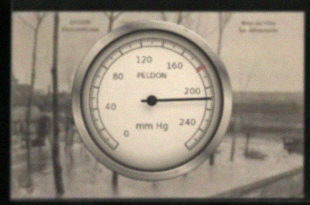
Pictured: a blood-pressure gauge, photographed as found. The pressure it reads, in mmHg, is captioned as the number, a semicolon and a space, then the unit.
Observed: 210; mmHg
